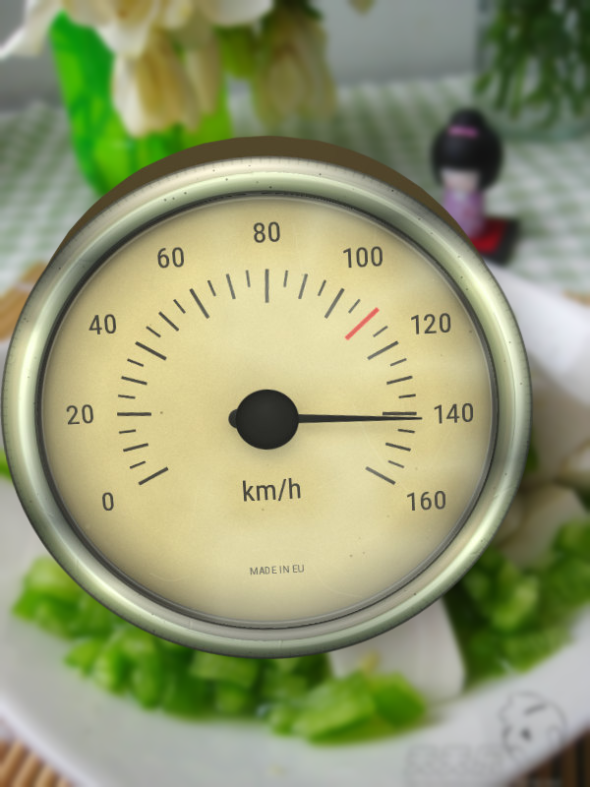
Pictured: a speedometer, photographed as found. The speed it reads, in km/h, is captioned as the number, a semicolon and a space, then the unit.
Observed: 140; km/h
